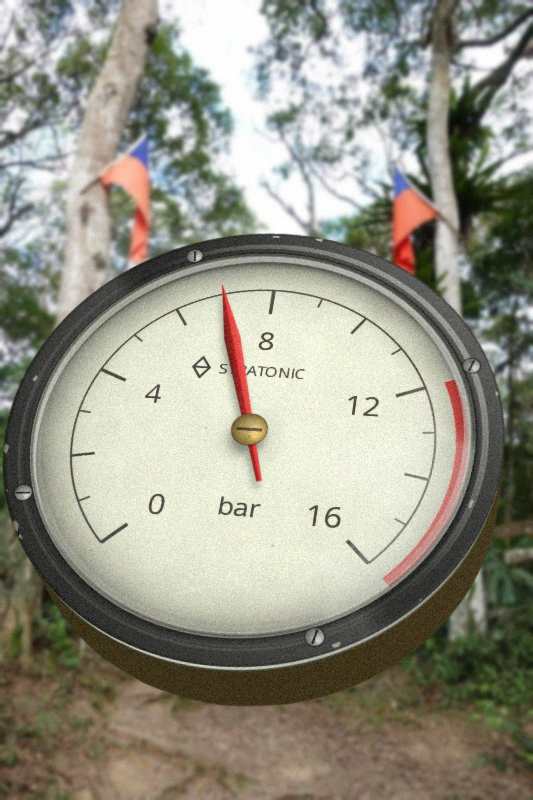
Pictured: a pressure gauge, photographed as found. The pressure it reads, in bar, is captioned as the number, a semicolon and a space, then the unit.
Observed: 7; bar
